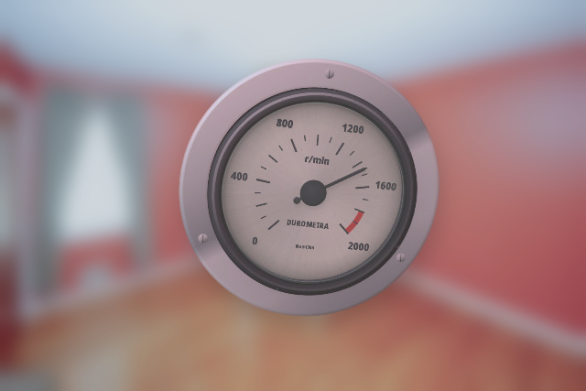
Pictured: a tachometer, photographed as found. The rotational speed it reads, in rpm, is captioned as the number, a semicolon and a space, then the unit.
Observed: 1450; rpm
